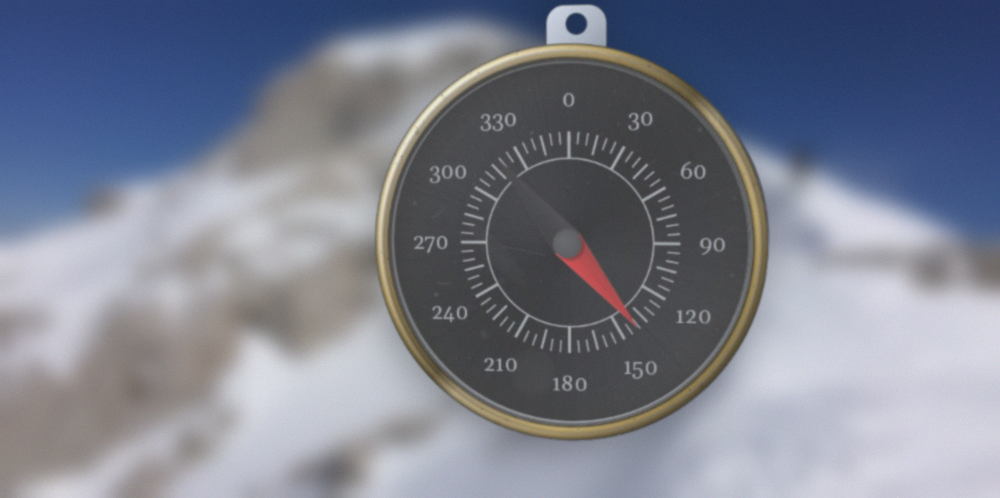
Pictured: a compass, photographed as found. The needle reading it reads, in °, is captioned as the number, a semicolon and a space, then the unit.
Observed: 140; °
